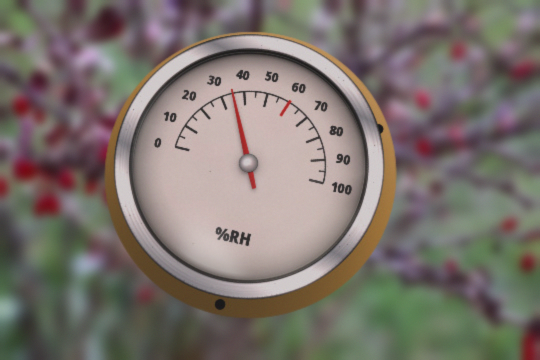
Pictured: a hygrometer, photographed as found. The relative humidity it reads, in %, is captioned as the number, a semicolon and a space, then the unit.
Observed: 35; %
